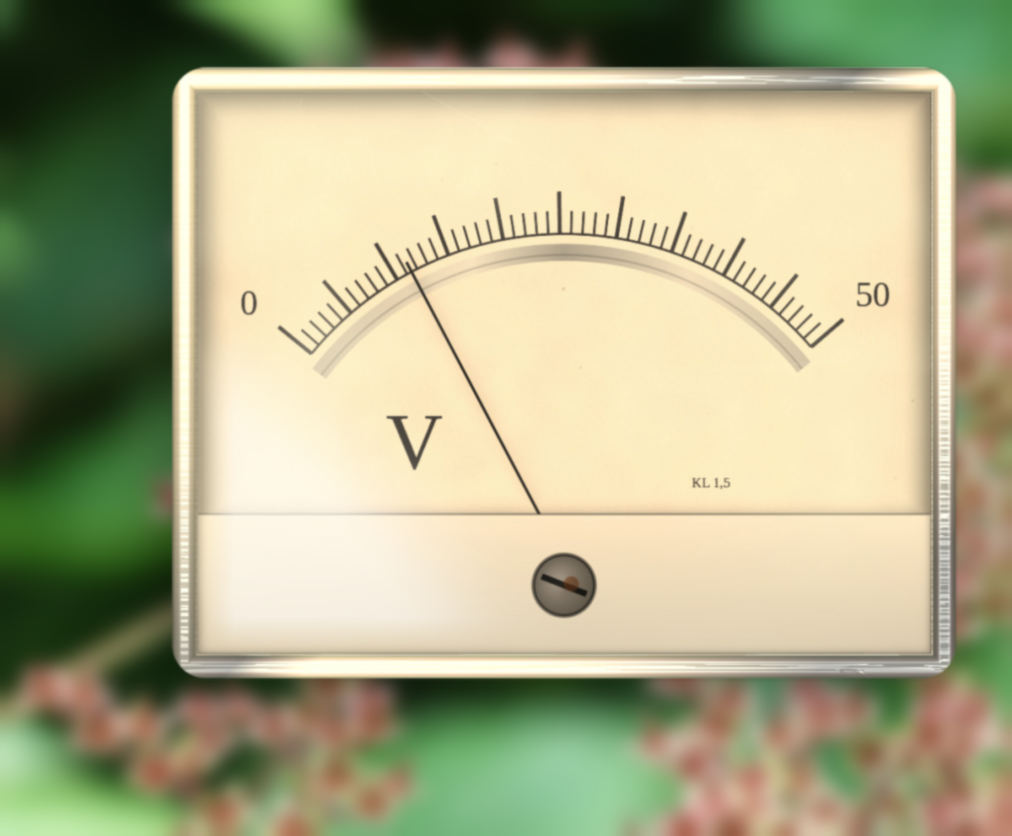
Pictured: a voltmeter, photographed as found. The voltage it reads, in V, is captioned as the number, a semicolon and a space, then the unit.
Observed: 11.5; V
